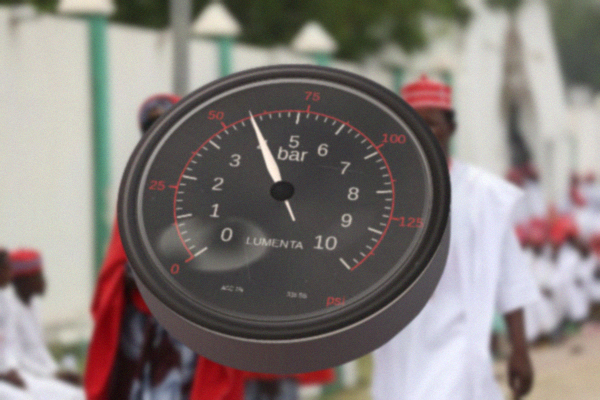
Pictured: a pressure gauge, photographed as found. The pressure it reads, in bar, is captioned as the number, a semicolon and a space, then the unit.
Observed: 4; bar
